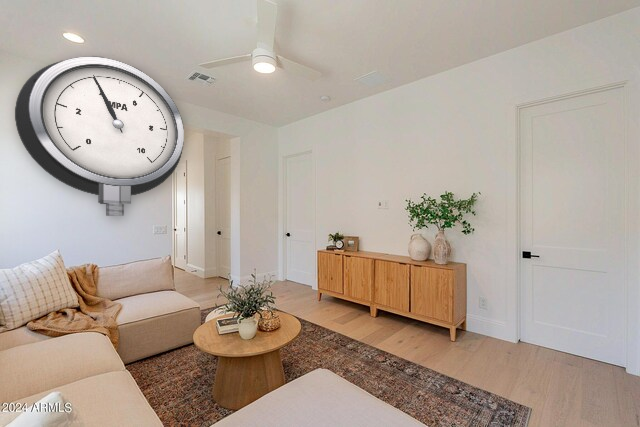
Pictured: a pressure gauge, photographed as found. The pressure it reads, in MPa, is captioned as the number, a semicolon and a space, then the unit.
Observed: 4; MPa
